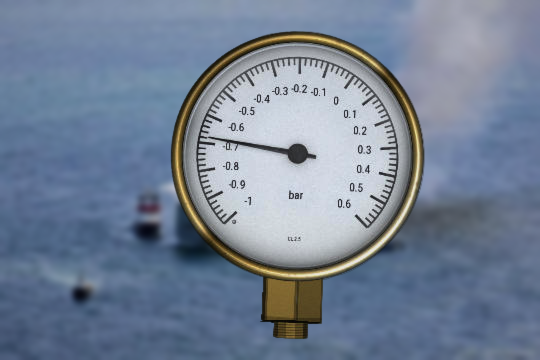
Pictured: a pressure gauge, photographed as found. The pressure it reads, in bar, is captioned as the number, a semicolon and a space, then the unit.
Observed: -0.68; bar
